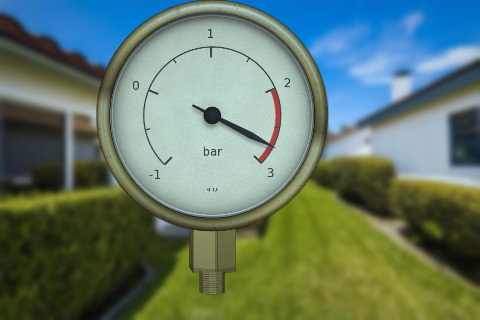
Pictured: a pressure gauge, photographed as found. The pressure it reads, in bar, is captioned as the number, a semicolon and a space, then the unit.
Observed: 2.75; bar
